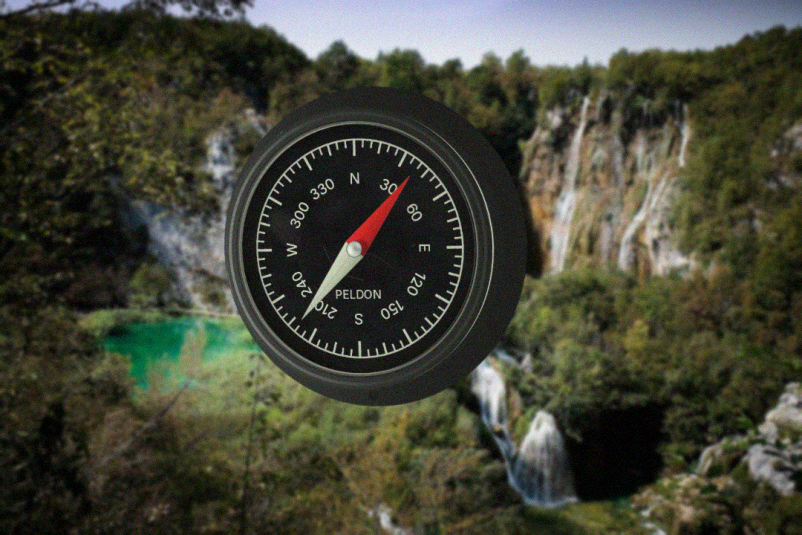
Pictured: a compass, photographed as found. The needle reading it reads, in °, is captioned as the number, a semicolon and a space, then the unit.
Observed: 40; °
